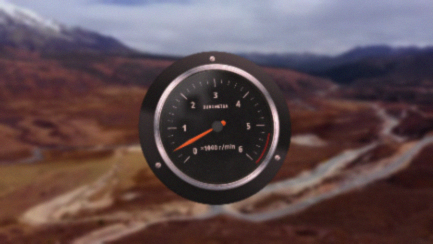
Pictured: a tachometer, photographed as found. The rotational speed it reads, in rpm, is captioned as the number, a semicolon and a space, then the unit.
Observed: 400; rpm
